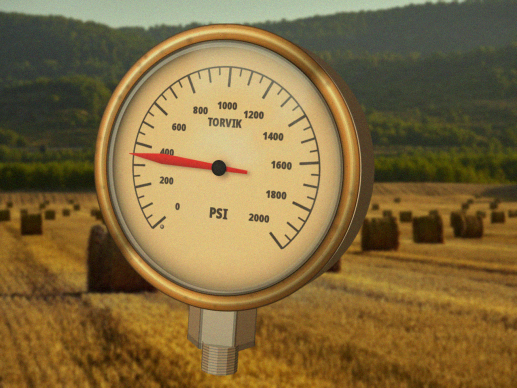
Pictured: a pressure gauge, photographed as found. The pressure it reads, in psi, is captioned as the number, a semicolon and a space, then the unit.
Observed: 350; psi
